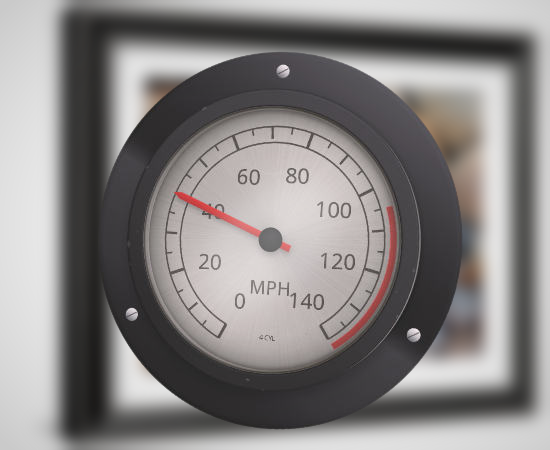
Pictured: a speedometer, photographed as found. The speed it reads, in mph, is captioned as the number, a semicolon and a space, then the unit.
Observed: 40; mph
